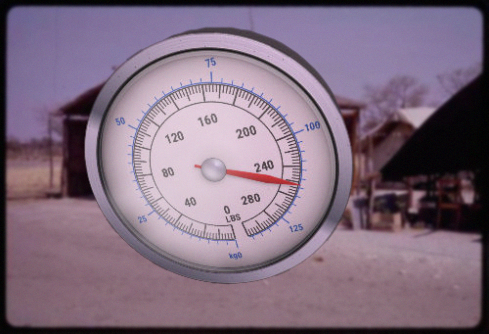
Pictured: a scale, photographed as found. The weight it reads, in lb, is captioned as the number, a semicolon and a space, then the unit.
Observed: 250; lb
